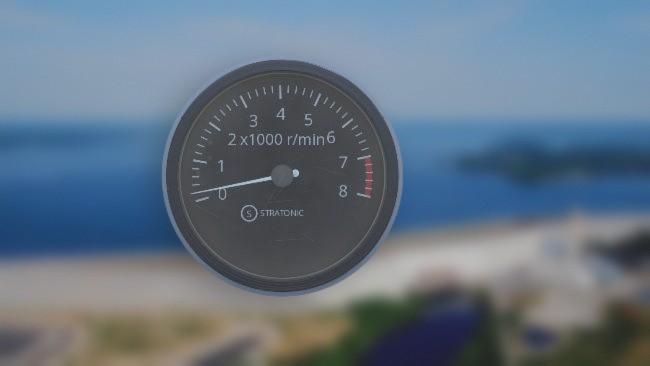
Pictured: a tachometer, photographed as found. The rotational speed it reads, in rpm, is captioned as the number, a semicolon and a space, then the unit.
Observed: 200; rpm
